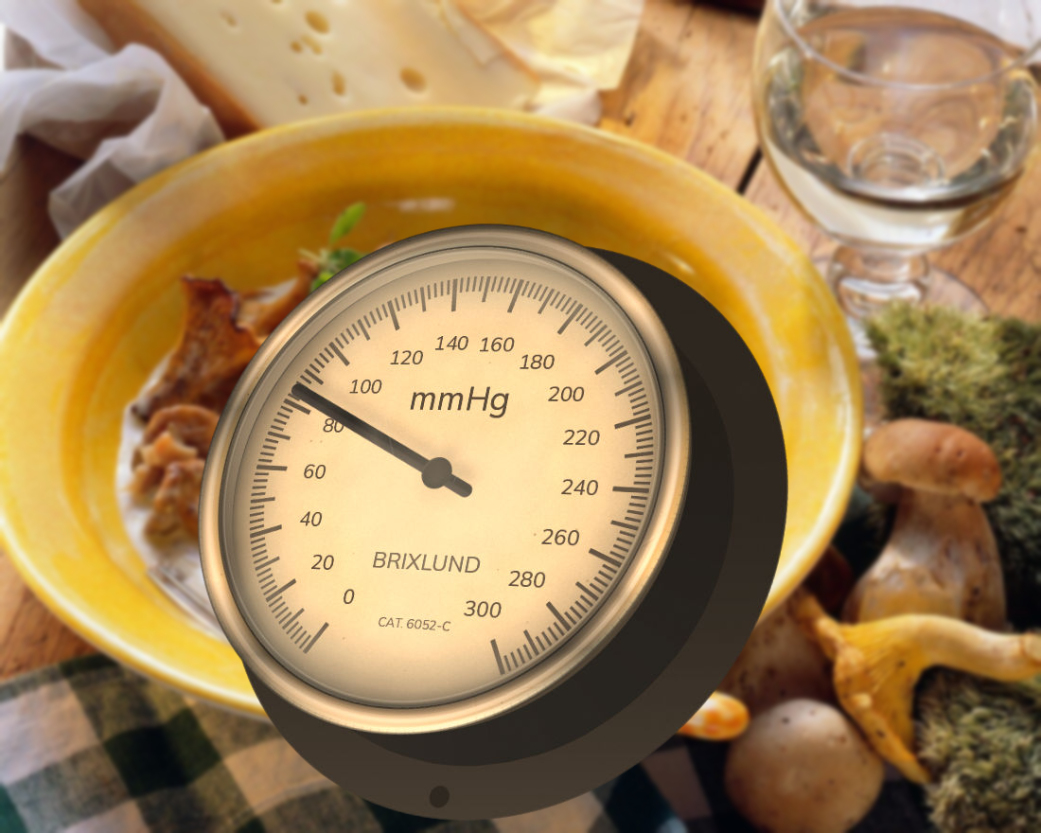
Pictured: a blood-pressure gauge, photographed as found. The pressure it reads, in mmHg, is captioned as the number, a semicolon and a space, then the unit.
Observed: 84; mmHg
